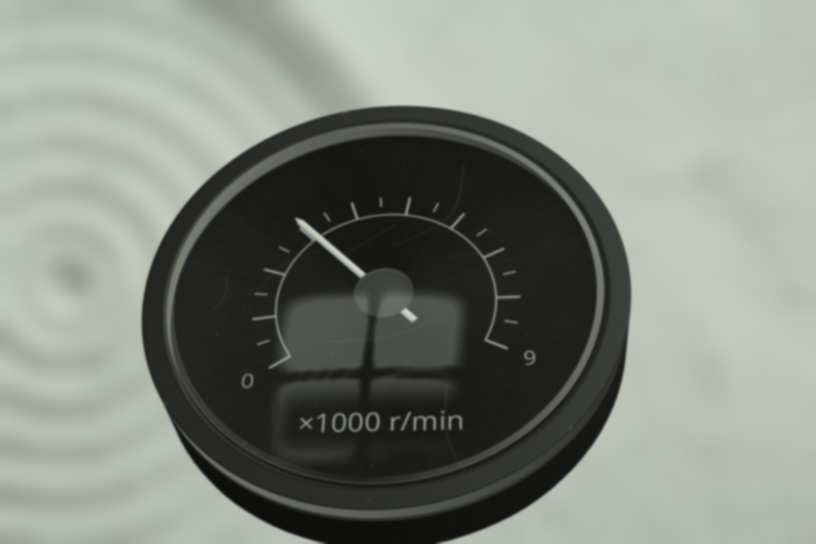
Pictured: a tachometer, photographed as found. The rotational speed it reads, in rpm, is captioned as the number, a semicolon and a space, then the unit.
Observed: 3000; rpm
